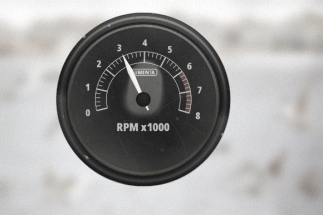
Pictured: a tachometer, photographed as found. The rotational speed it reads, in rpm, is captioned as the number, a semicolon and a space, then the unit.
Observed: 3000; rpm
